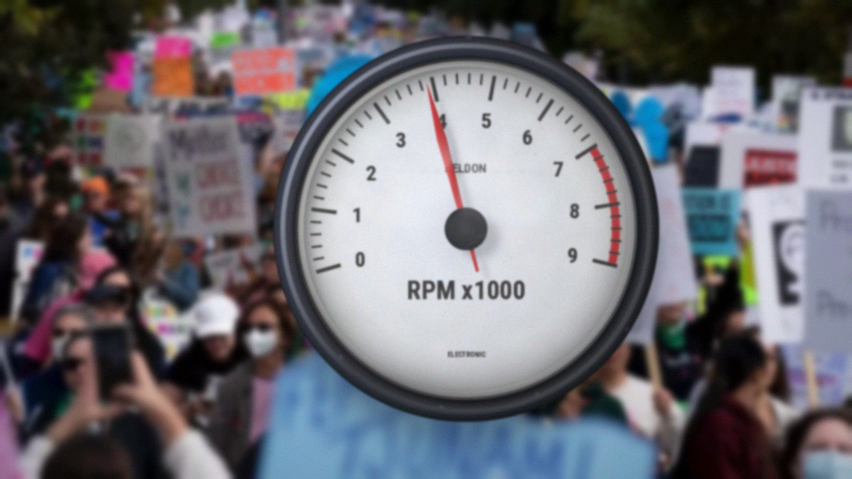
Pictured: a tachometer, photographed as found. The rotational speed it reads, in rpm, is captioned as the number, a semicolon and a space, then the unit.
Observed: 3900; rpm
